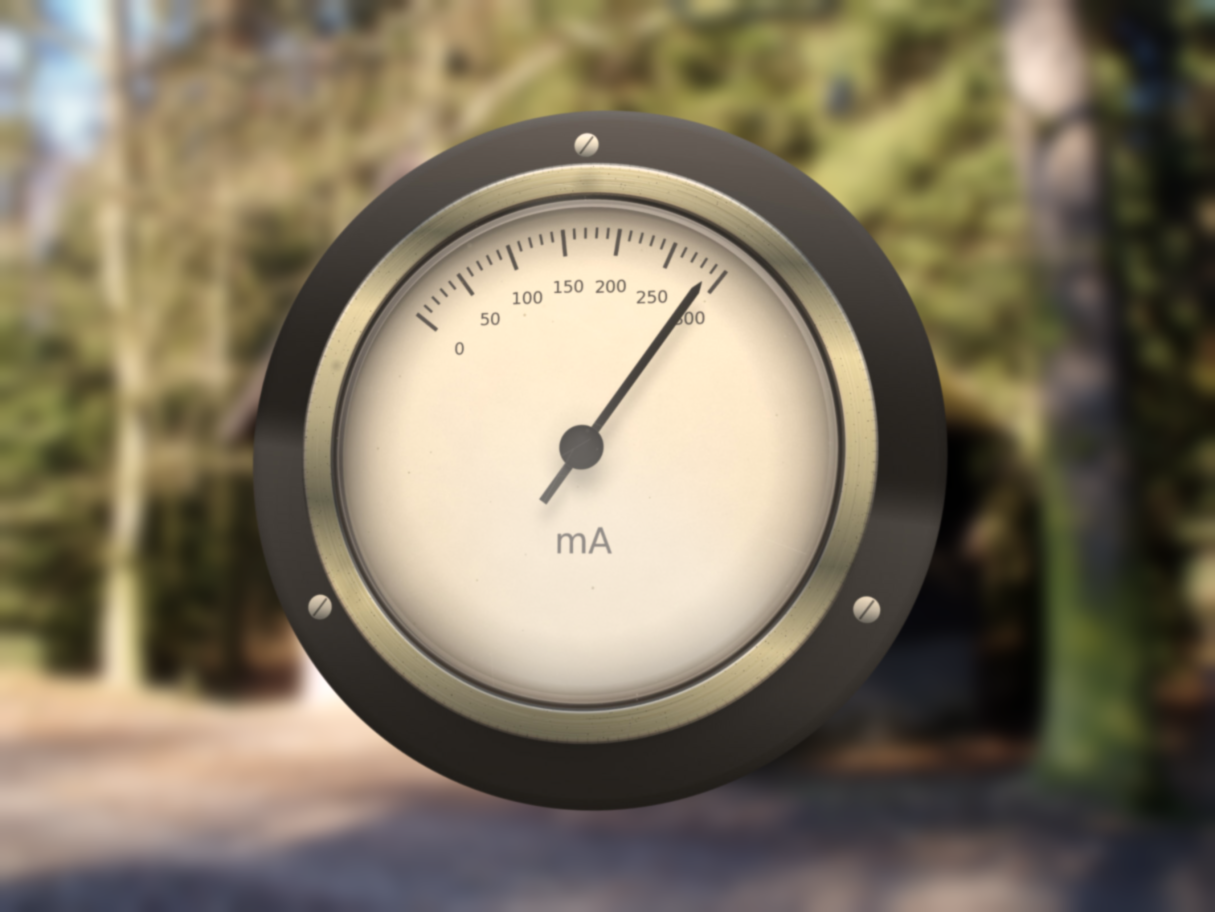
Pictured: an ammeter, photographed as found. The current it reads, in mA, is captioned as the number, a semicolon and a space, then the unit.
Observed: 290; mA
